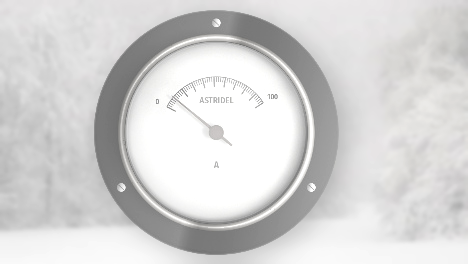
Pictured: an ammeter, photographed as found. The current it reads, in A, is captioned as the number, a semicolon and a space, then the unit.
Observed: 10; A
